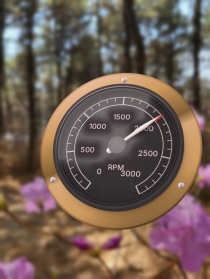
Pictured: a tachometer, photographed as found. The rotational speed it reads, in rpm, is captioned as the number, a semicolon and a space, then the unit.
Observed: 2000; rpm
